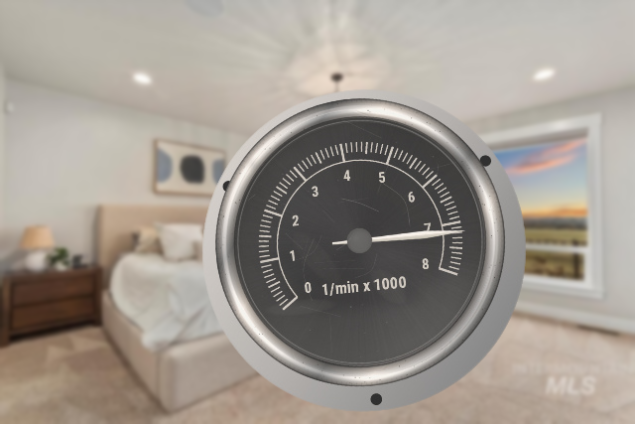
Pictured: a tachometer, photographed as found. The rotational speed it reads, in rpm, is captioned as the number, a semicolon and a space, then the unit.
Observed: 7200; rpm
